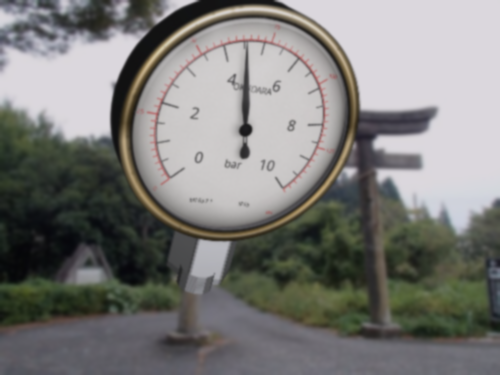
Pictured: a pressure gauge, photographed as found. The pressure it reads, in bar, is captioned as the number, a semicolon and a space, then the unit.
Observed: 4.5; bar
